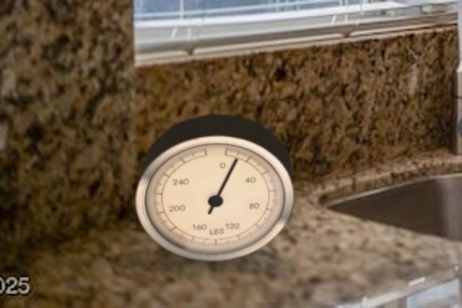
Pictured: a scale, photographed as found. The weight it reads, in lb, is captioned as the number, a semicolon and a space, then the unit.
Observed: 10; lb
